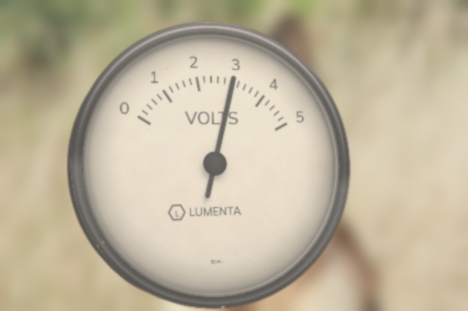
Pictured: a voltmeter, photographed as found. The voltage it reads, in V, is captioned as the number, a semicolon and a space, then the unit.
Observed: 3; V
